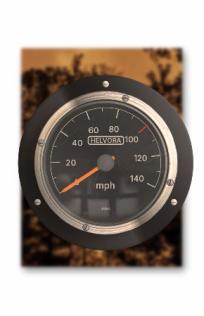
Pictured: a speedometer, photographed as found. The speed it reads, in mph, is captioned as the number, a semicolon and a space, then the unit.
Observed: 0; mph
